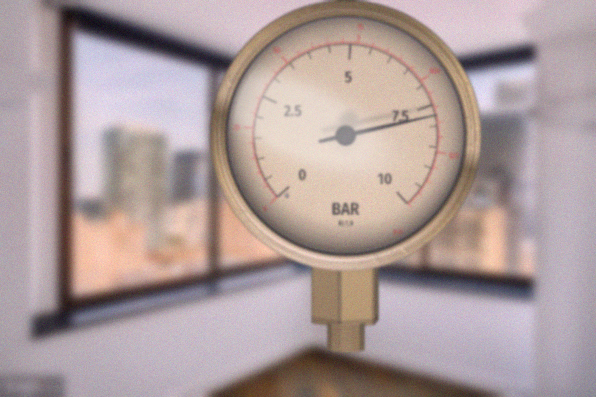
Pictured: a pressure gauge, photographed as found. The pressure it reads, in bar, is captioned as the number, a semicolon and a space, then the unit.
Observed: 7.75; bar
